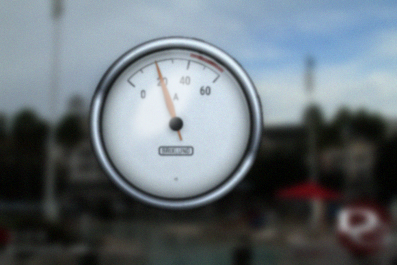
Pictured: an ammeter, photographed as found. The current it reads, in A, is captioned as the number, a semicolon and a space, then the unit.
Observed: 20; A
